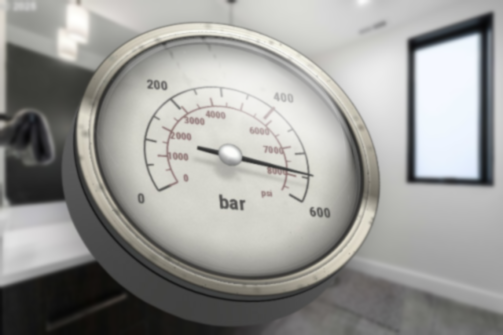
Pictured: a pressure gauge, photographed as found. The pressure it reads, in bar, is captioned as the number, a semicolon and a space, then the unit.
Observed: 550; bar
